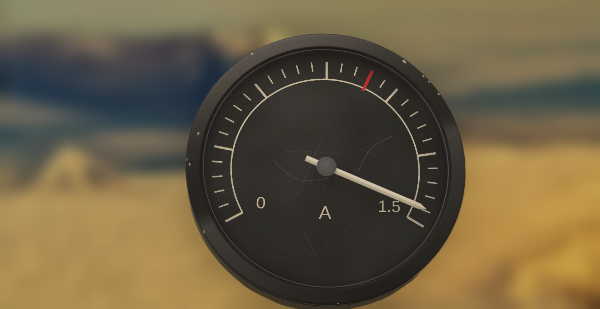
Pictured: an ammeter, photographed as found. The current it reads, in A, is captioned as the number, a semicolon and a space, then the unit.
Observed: 1.45; A
